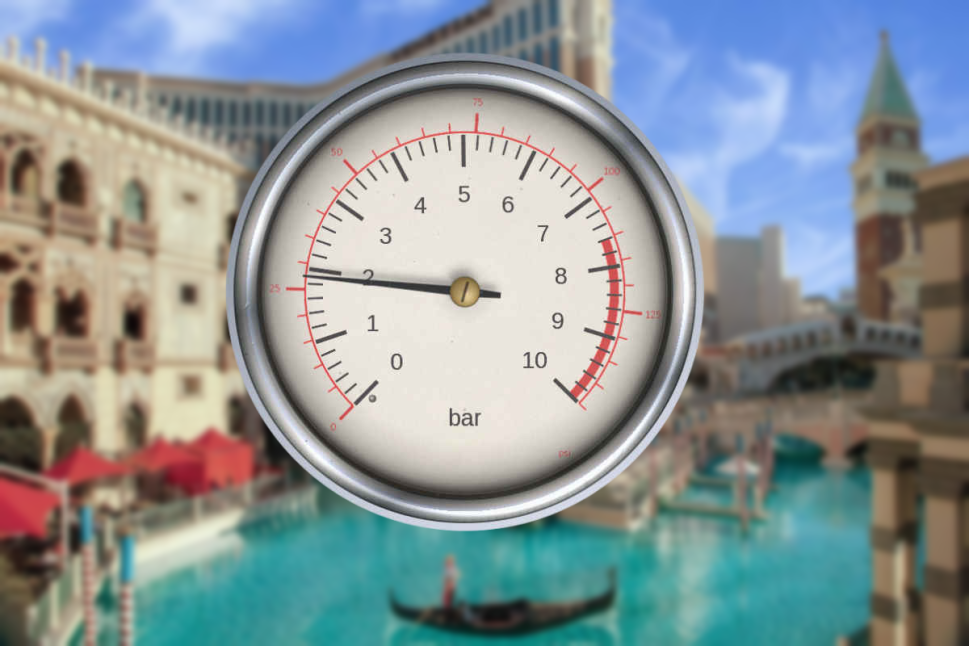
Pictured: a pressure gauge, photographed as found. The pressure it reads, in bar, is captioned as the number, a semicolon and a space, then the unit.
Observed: 1.9; bar
